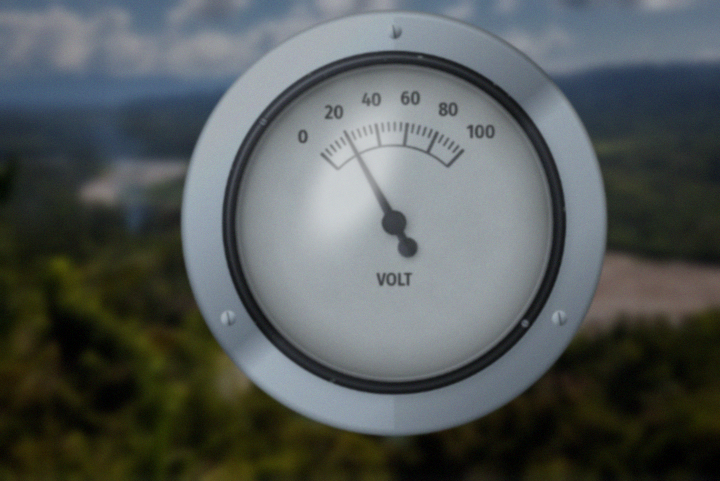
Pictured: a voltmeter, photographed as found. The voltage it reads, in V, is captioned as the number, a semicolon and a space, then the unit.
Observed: 20; V
